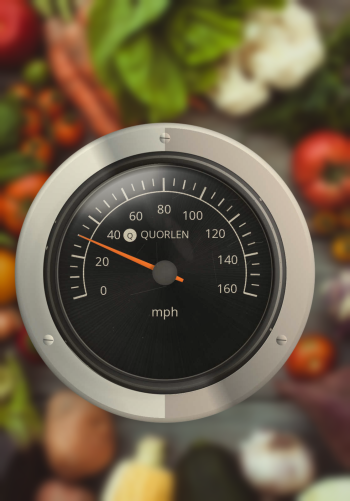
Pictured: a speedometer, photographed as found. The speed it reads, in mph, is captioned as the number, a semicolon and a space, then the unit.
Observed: 30; mph
